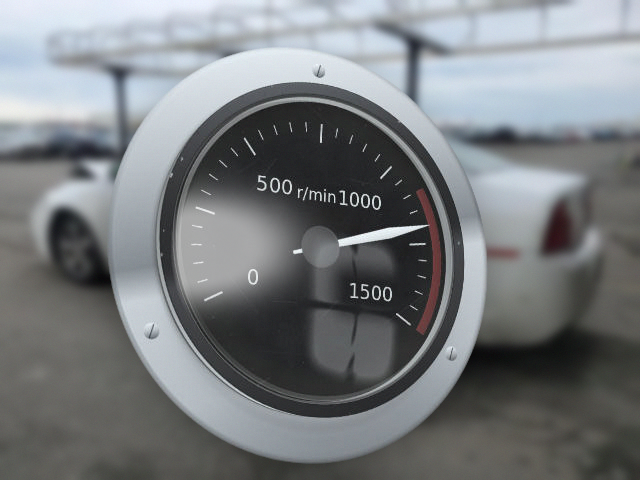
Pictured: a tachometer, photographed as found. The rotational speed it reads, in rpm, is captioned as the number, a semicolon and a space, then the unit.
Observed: 1200; rpm
